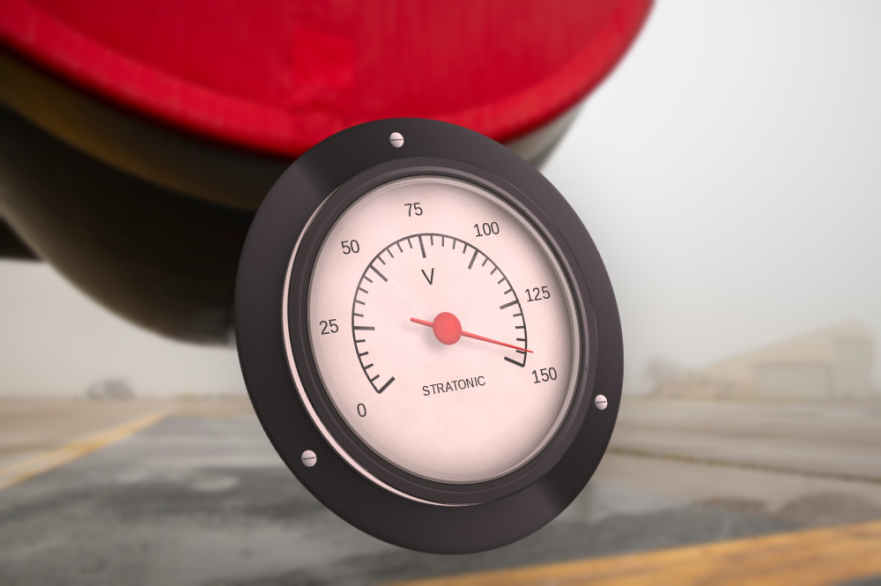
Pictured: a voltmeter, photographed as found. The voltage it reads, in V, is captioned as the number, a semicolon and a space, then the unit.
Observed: 145; V
